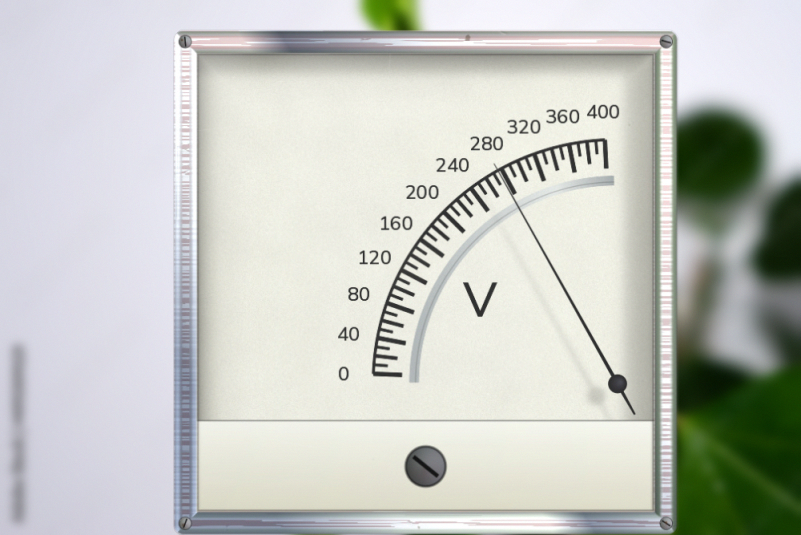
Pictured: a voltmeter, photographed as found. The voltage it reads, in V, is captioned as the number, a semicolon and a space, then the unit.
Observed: 275; V
